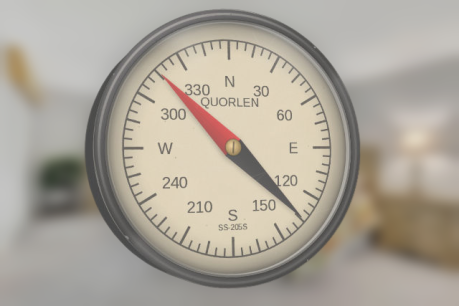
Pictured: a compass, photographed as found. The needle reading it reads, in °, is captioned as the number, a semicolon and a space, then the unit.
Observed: 315; °
